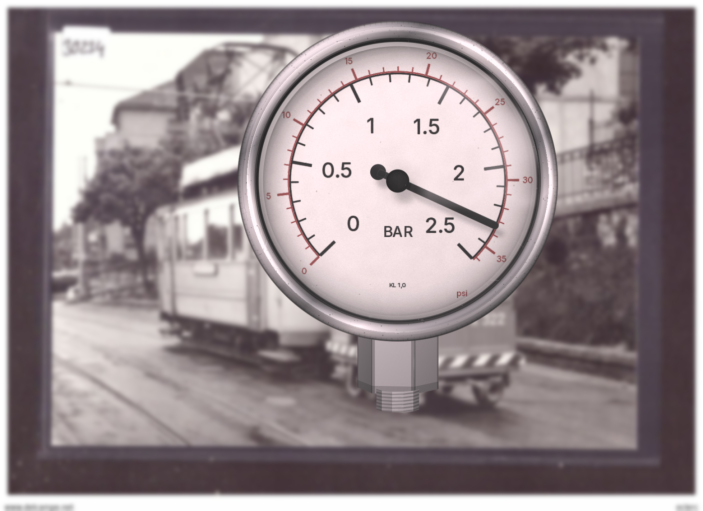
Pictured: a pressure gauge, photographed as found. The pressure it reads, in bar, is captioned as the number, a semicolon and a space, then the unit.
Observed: 2.3; bar
